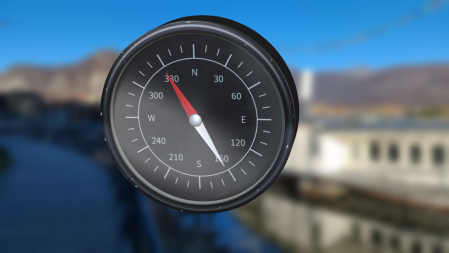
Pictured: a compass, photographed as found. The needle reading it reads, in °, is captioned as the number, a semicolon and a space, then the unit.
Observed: 330; °
